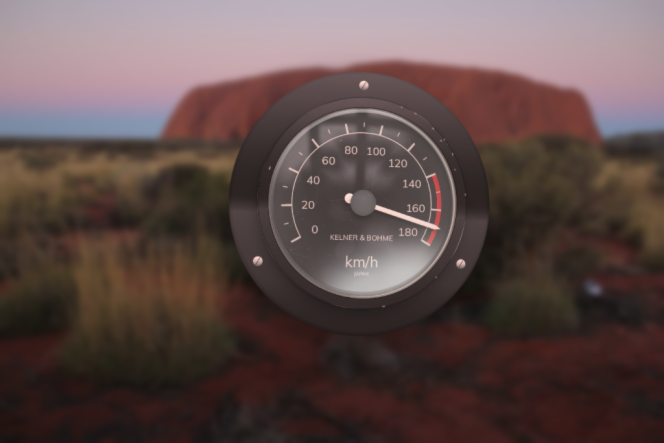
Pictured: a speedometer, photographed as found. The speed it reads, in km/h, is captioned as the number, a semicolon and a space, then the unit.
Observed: 170; km/h
